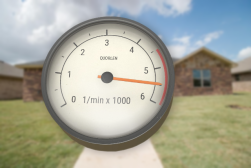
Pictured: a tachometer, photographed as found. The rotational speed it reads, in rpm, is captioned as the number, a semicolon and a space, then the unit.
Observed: 5500; rpm
